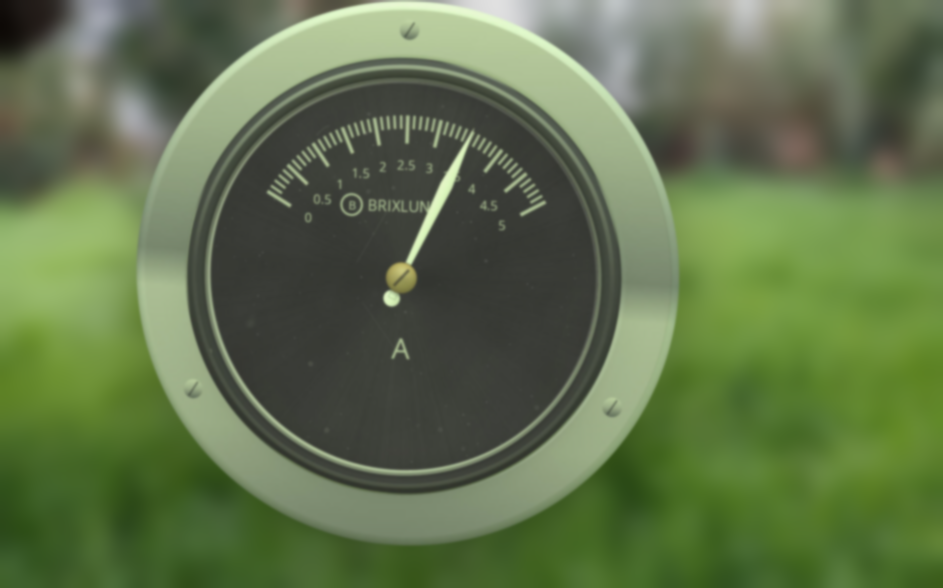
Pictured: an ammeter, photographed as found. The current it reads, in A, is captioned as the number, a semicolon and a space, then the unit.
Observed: 3.5; A
